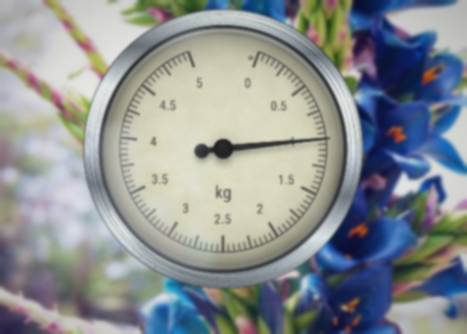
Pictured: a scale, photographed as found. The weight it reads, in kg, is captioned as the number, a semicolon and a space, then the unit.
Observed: 1; kg
